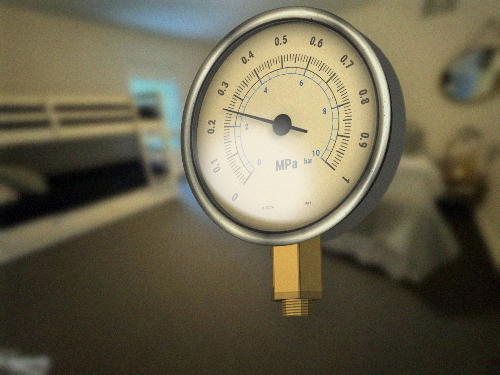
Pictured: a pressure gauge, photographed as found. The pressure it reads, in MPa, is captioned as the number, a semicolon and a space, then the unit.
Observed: 0.25; MPa
